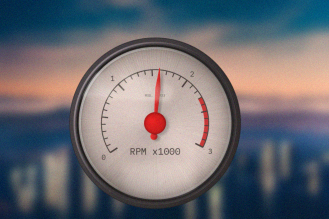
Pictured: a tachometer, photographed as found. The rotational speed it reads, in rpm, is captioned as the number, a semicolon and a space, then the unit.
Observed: 1600; rpm
